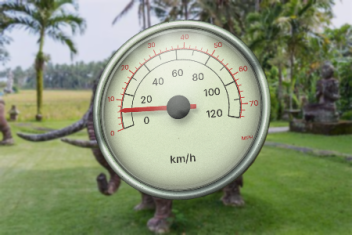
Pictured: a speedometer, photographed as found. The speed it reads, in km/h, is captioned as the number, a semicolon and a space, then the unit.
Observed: 10; km/h
